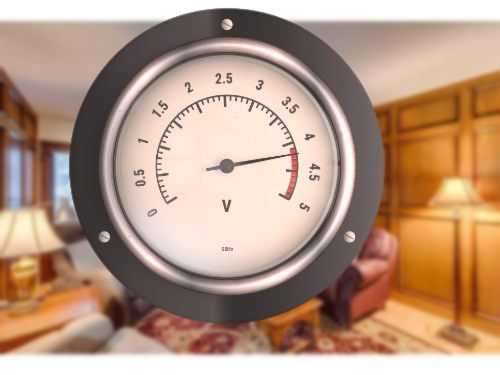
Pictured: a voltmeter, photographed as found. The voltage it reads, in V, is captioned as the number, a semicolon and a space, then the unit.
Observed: 4.2; V
